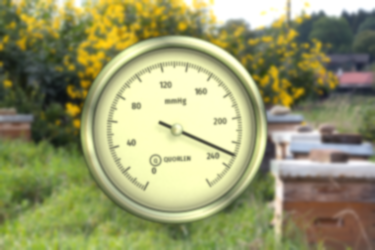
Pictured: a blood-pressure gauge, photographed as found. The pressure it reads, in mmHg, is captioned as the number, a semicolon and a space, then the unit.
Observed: 230; mmHg
